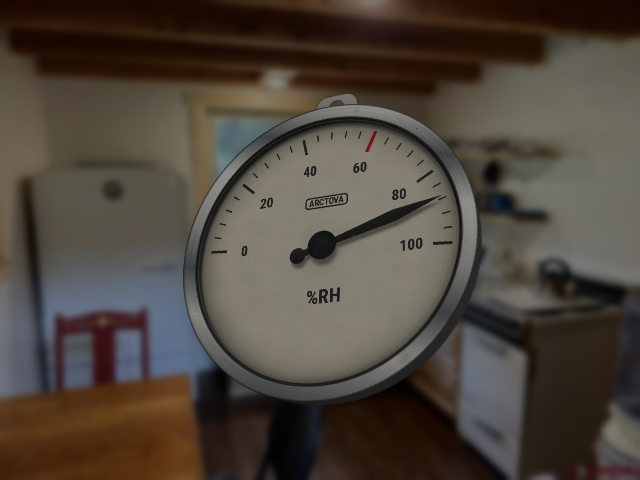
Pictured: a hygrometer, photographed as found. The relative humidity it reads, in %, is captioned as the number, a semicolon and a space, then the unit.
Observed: 88; %
